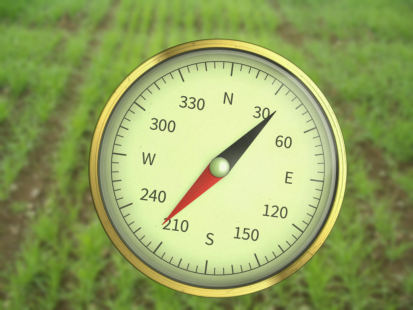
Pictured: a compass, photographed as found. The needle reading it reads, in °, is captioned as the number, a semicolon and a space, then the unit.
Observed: 217.5; °
